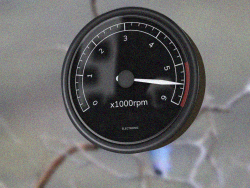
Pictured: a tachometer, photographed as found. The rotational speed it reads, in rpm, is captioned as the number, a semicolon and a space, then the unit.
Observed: 5500; rpm
